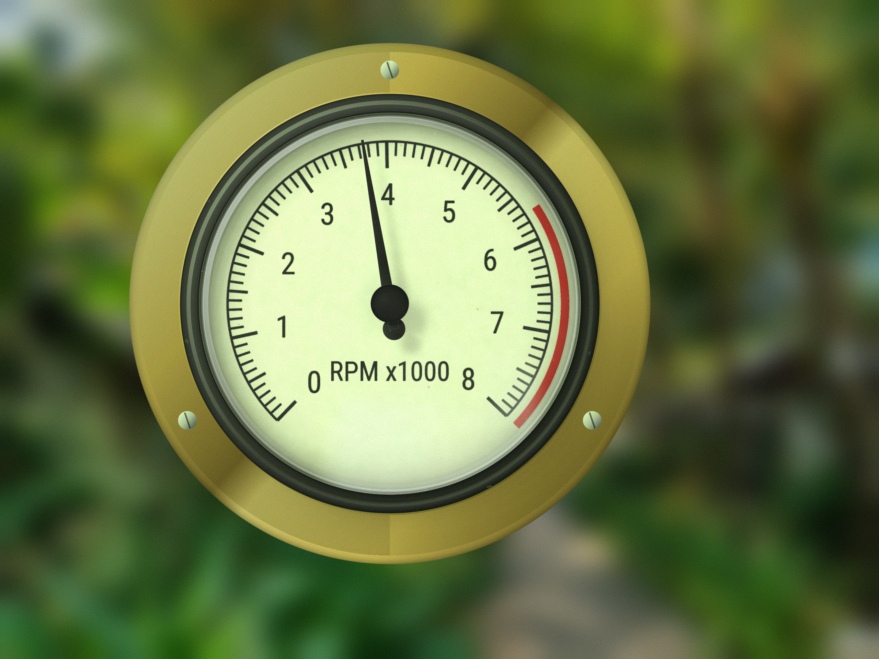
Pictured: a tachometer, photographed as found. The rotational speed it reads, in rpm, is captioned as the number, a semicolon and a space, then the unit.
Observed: 3750; rpm
